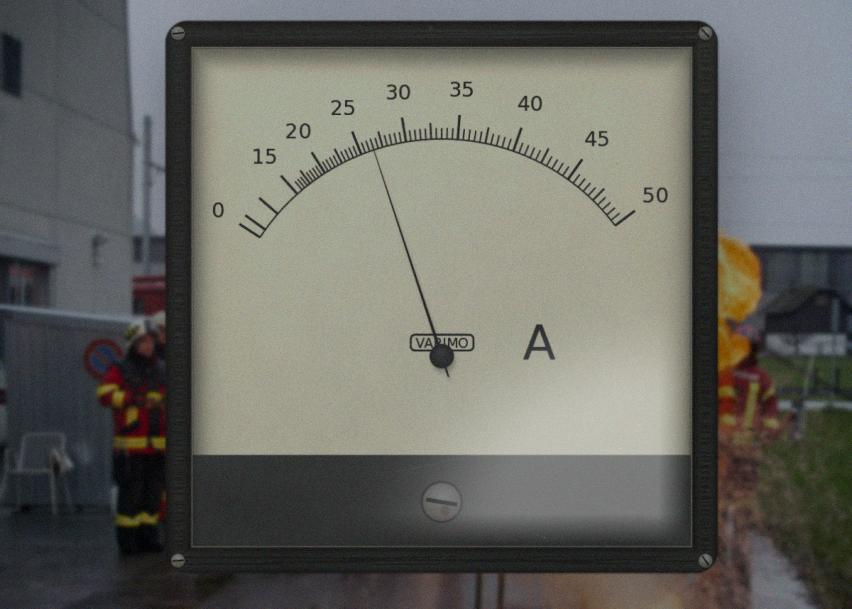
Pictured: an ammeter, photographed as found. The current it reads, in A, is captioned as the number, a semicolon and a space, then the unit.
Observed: 26.5; A
